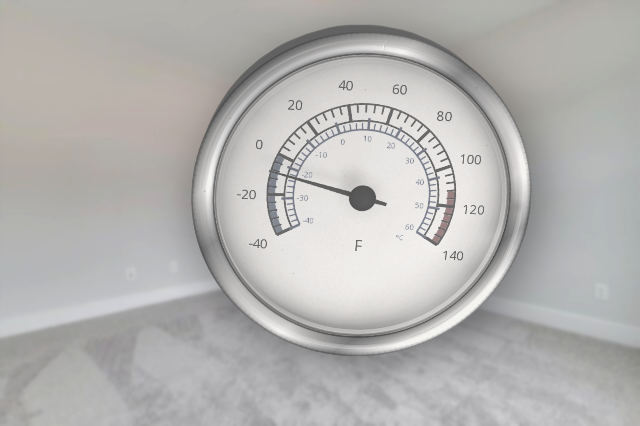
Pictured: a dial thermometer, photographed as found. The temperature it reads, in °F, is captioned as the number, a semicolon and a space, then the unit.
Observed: -8; °F
